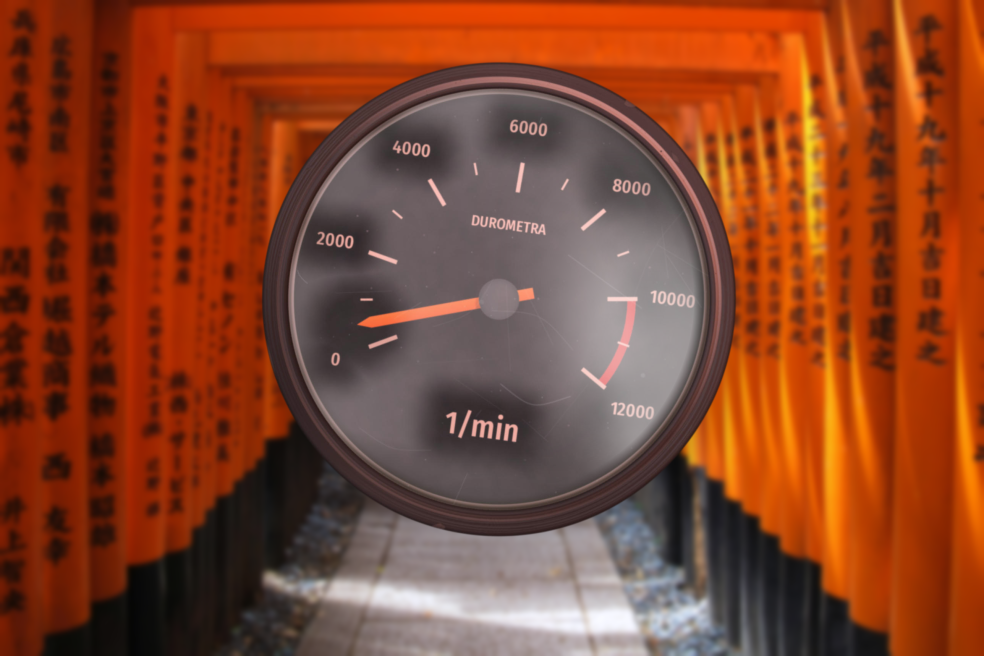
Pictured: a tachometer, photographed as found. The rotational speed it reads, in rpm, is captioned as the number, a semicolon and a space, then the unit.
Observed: 500; rpm
